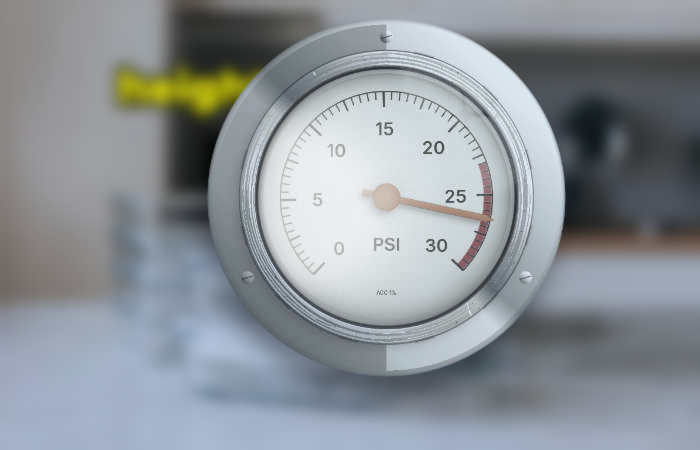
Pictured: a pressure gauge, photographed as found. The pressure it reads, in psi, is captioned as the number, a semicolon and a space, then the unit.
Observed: 26.5; psi
